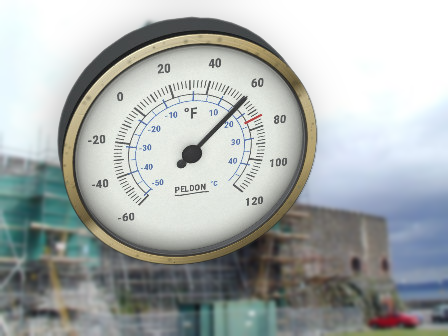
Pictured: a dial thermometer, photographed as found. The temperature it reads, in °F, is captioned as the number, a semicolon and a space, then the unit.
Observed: 60; °F
